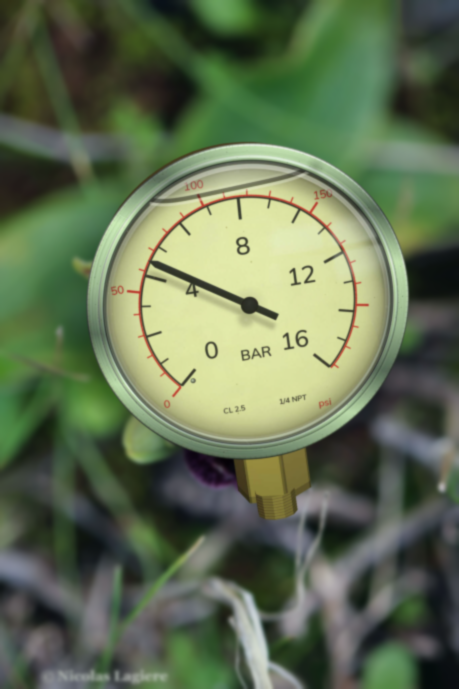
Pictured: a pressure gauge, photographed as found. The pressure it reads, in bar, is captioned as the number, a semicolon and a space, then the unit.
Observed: 4.5; bar
